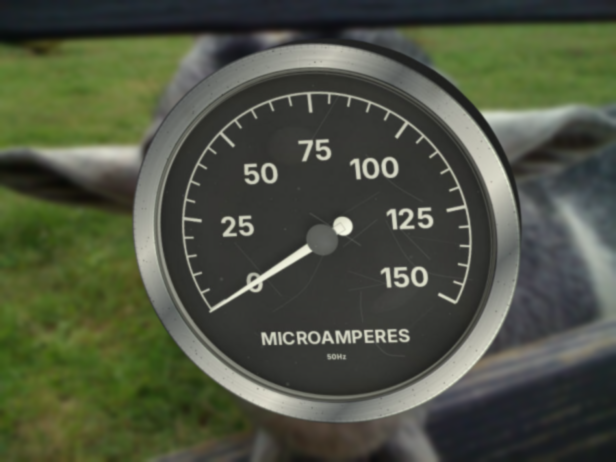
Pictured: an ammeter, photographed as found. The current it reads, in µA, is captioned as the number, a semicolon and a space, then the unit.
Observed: 0; µA
